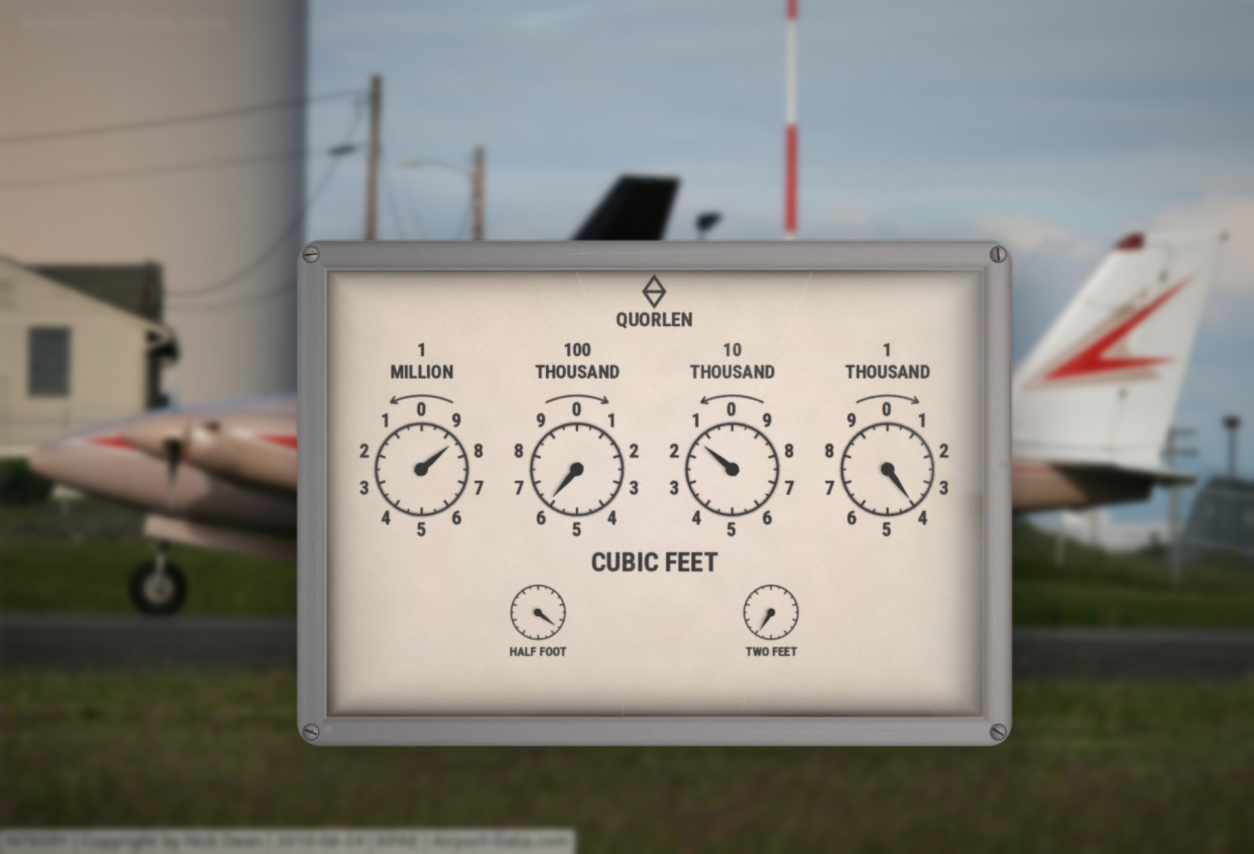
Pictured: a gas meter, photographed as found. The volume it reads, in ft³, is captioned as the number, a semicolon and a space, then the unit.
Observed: 861400; ft³
